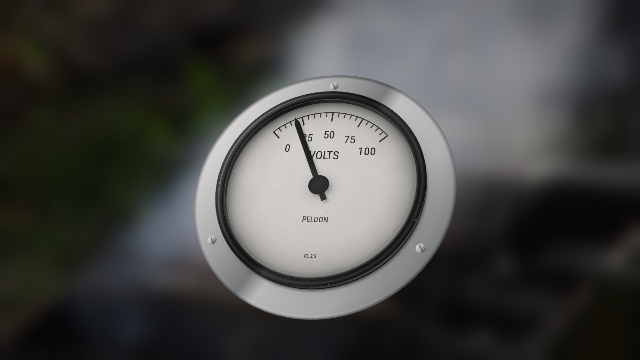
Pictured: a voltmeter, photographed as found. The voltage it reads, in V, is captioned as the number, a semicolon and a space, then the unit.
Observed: 20; V
